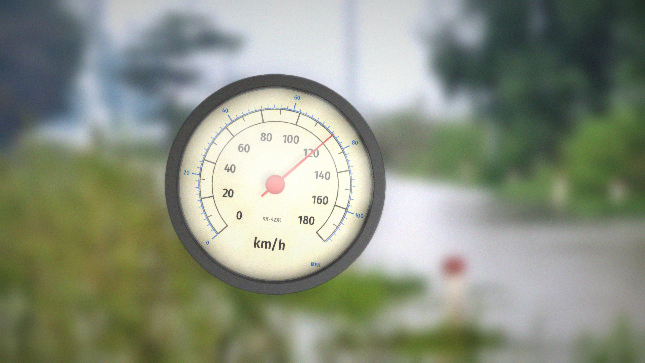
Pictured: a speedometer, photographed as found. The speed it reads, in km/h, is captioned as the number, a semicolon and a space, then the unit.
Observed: 120; km/h
